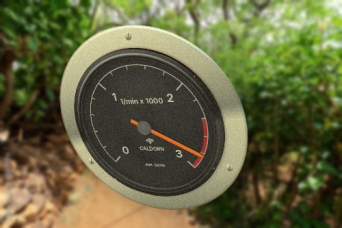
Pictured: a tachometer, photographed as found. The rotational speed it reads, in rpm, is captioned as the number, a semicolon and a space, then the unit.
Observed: 2800; rpm
